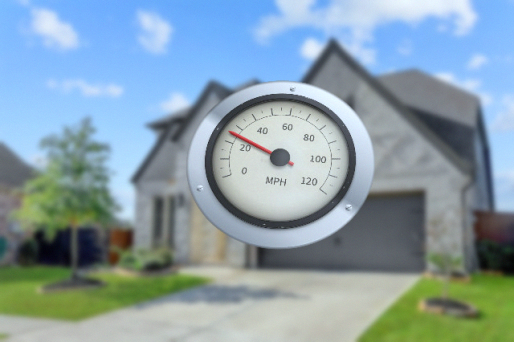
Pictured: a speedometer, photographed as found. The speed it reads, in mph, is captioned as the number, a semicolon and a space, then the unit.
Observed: 25; mph
